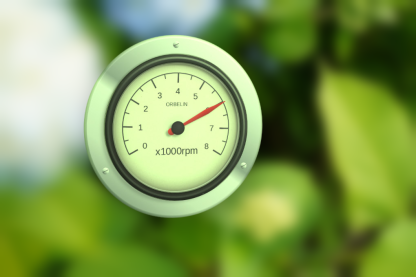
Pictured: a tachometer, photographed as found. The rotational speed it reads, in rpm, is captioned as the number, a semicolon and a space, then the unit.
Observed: 6000; rpm
